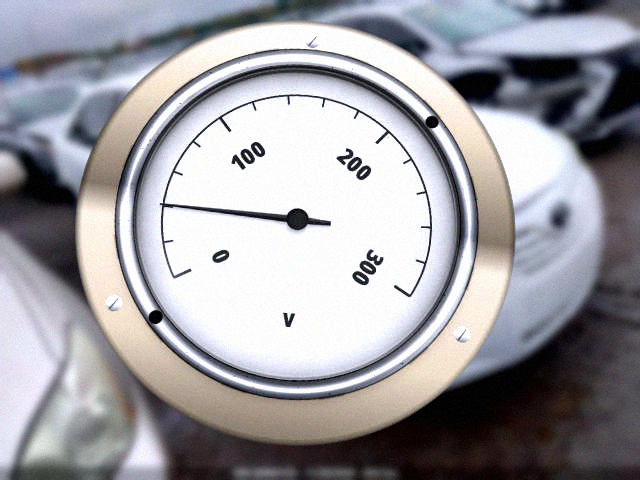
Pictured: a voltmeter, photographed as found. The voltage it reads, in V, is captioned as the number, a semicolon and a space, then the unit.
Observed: 40; V
